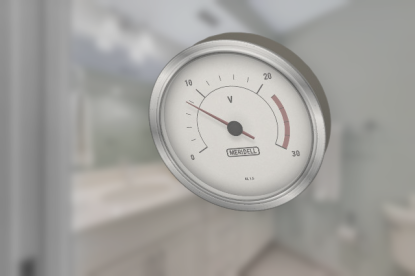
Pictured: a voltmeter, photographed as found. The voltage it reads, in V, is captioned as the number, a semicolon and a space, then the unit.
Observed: 8; V
